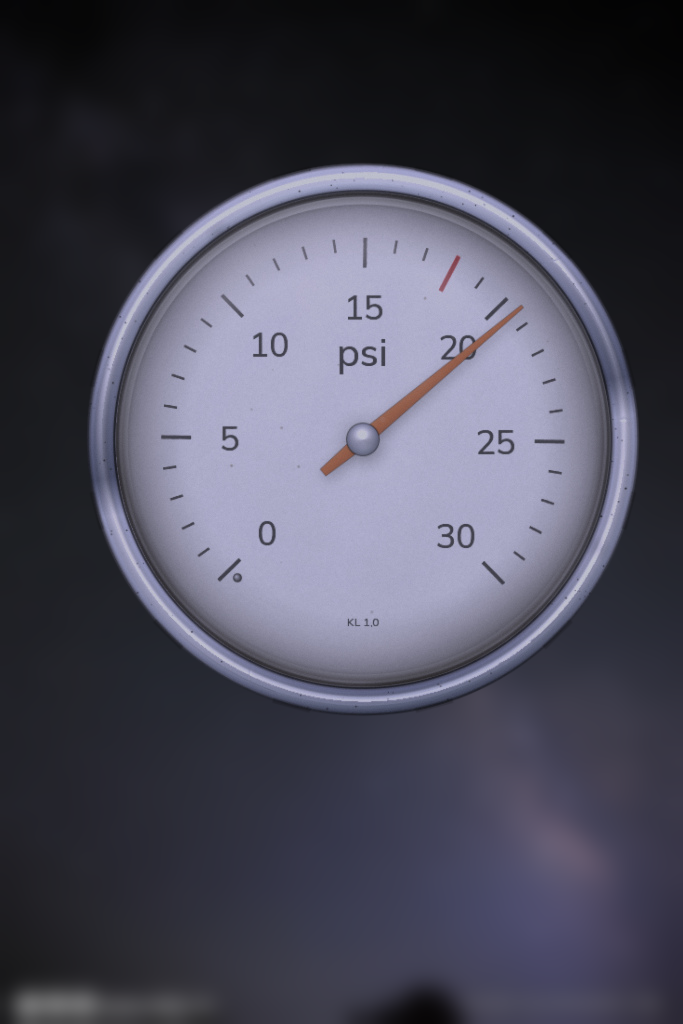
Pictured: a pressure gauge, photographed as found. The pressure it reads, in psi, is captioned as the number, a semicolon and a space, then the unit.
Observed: 20.5; psi
